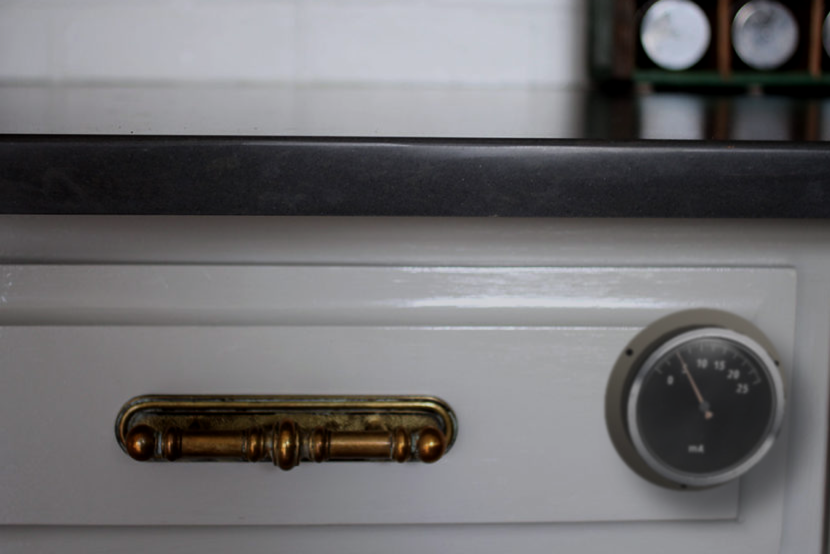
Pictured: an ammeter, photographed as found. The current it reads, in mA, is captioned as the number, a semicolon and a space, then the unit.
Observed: 5; mA
